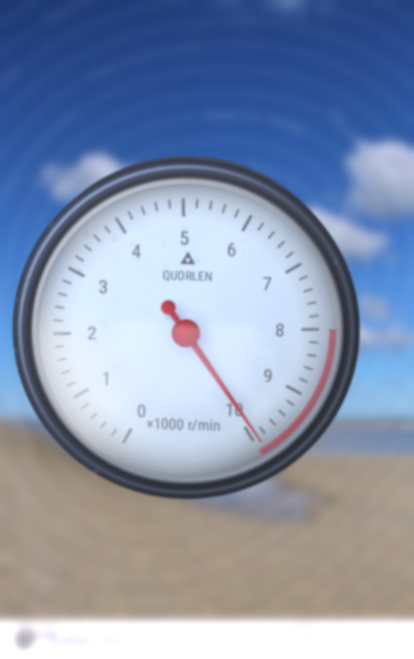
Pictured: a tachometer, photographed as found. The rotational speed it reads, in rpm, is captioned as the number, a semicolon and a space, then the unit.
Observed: 9900; rpm
